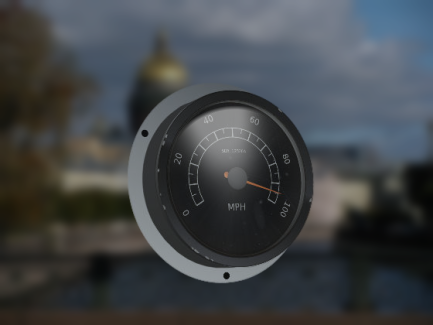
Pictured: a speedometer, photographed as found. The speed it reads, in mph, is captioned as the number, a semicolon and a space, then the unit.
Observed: 95; mph
